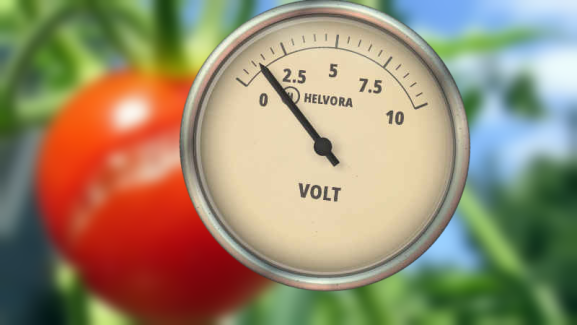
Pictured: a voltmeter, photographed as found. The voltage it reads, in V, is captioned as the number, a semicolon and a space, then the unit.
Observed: 1.25; V
